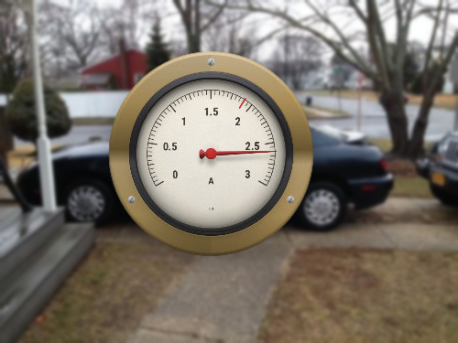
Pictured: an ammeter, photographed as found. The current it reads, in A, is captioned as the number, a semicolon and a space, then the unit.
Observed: 2.6; A
